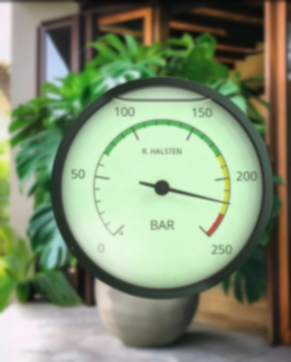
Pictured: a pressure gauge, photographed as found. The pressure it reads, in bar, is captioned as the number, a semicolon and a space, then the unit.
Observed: 220; bar
